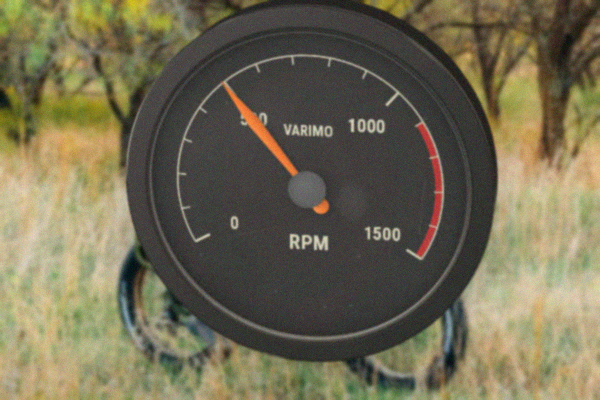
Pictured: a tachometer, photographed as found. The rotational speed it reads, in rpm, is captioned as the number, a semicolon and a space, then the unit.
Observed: 500; rpm
